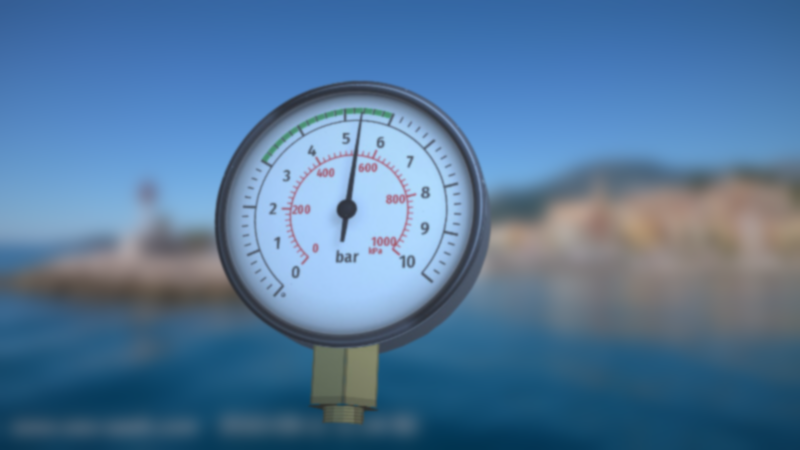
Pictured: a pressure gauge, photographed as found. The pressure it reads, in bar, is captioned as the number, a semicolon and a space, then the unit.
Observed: 5.4; bar
